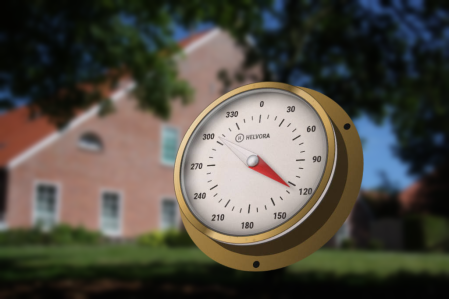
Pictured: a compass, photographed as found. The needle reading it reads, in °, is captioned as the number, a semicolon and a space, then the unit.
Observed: 125; °
